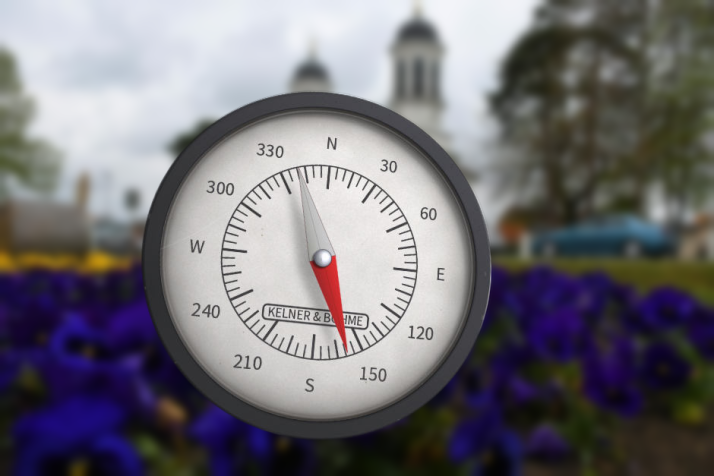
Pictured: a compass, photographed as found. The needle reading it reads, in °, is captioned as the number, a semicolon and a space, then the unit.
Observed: 160; °
